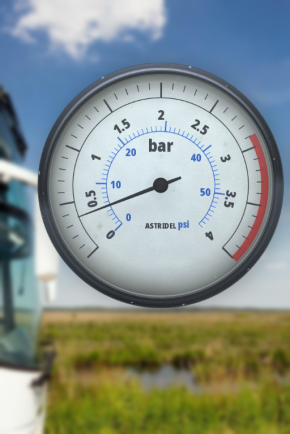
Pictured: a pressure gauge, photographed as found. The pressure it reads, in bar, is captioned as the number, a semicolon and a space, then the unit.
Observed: 0.35; bar
